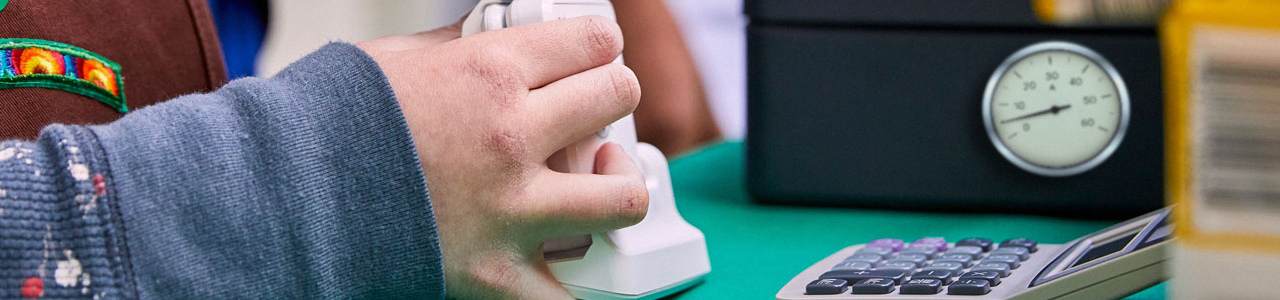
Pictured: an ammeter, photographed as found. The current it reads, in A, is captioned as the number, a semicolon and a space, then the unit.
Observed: 5; A
